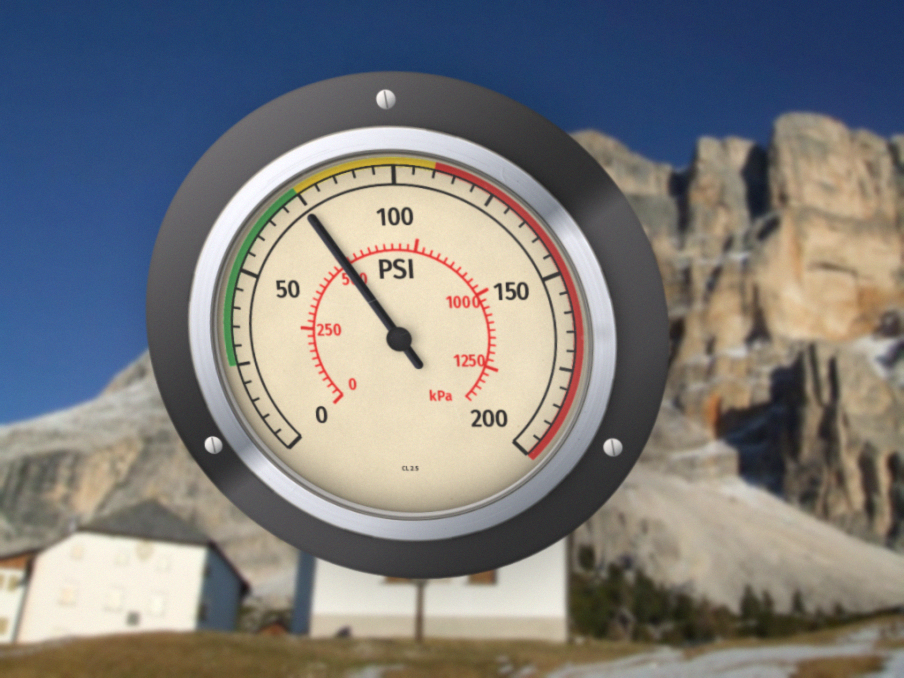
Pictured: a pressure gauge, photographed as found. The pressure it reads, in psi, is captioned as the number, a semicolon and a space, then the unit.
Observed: 75; psi
